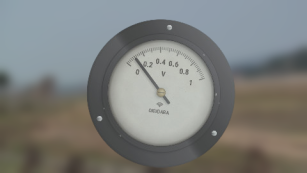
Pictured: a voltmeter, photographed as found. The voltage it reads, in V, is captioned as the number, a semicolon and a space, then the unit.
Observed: 0.1; V
